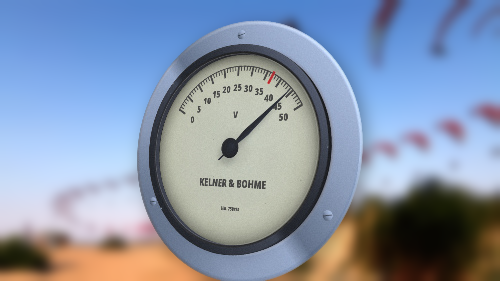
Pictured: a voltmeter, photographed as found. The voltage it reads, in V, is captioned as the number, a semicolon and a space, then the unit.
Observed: 45; V
